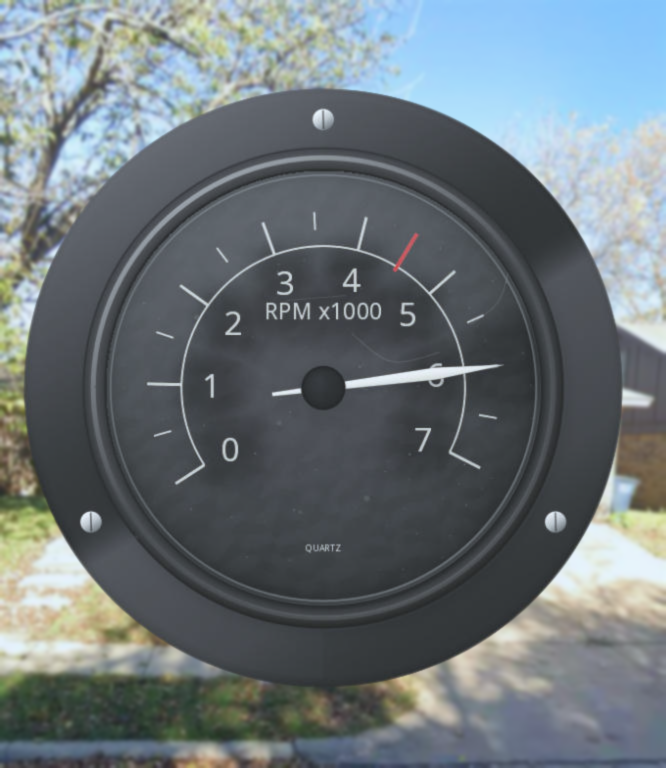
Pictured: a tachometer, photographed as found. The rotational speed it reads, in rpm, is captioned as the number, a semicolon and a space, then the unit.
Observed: 6000; rpm
